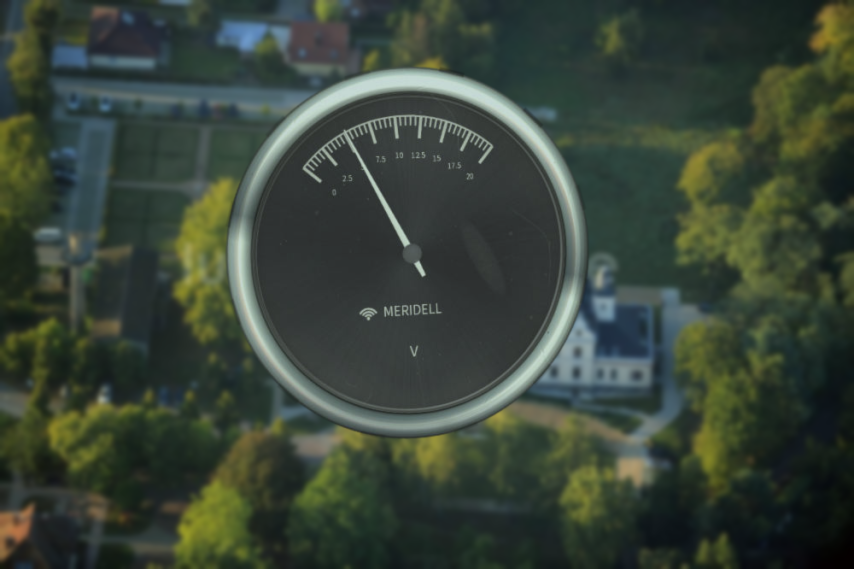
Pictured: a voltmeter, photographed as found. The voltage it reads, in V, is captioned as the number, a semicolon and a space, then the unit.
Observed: 5; V
